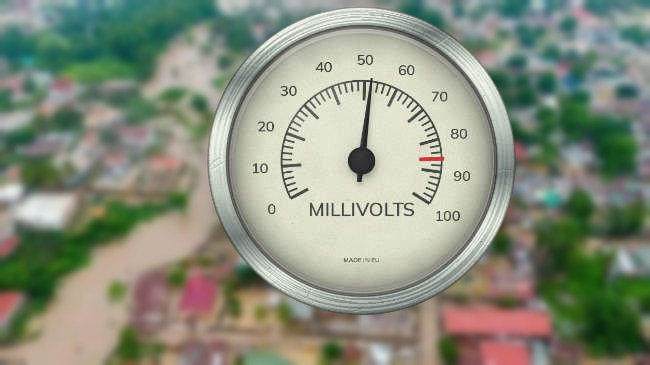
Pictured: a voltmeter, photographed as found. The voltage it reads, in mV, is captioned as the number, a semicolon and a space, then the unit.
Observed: 52; mV
